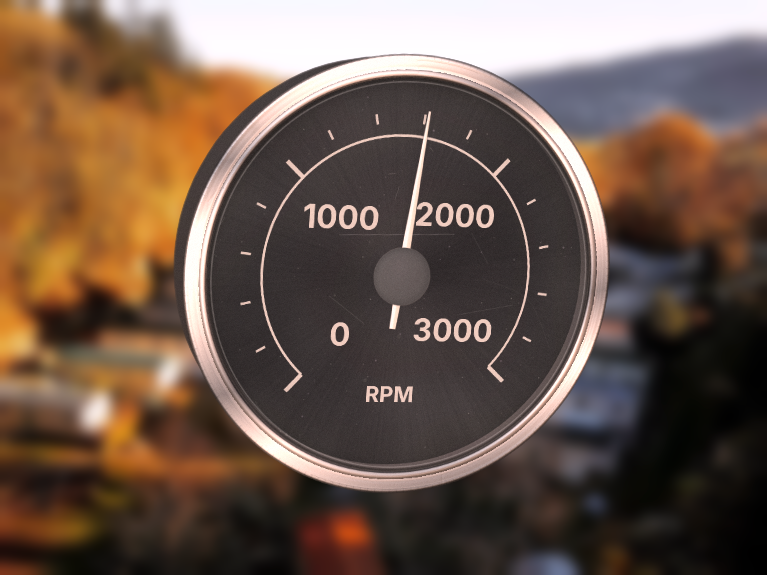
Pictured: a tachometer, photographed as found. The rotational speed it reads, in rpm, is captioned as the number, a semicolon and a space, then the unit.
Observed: 1600; rpm
